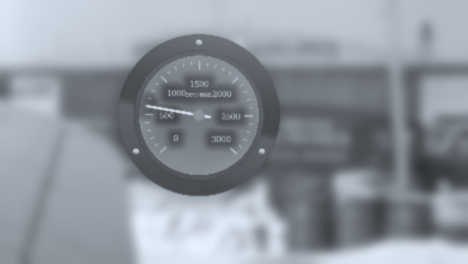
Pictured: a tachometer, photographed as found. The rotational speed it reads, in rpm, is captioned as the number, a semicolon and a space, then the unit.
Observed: 600; rpm
